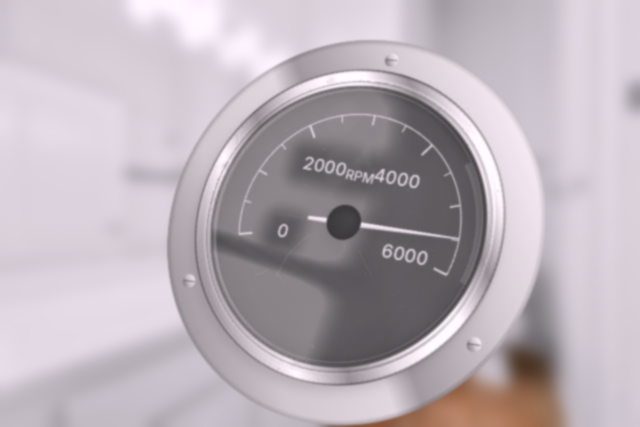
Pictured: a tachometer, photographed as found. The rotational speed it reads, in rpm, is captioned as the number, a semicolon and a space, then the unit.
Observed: 5500; rpm
